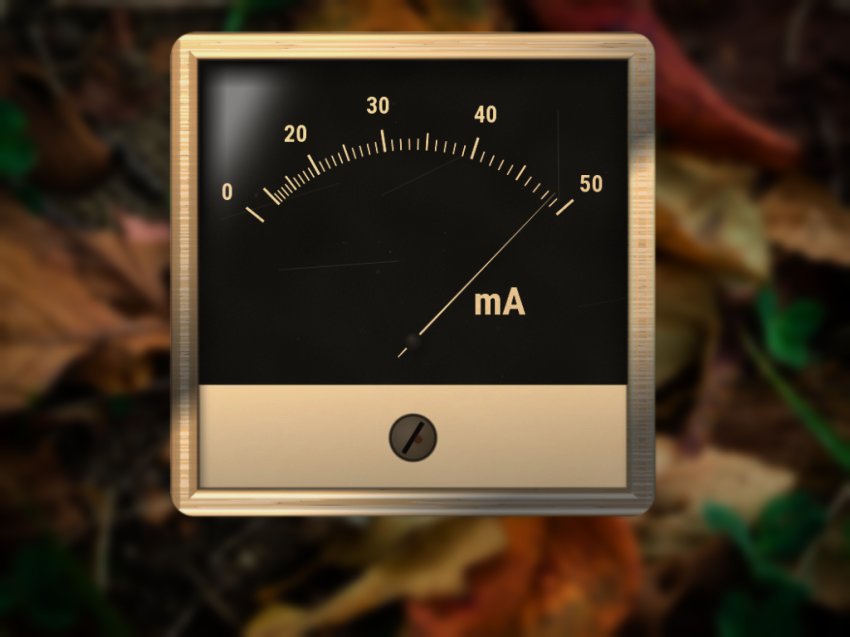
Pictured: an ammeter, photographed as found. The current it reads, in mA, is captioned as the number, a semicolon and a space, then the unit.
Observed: 48.5; mA
